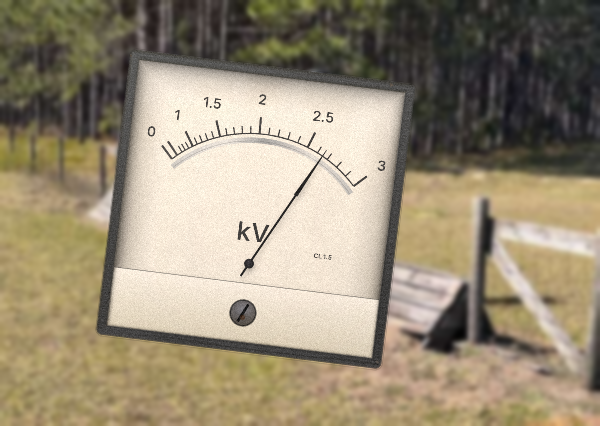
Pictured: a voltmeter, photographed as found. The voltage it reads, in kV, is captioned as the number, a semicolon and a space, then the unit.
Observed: 2.65; kV
